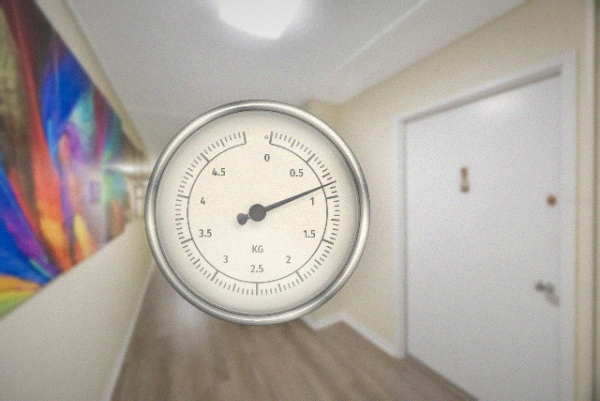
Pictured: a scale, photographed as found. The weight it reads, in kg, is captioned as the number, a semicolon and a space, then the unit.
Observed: 0.85; kg
